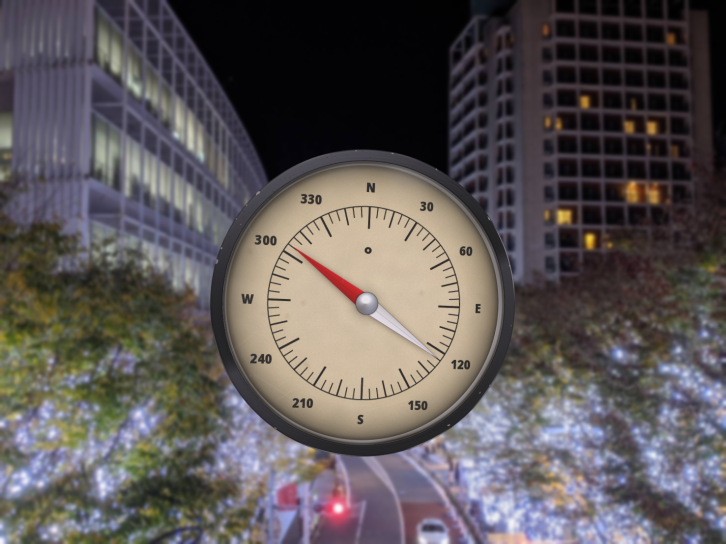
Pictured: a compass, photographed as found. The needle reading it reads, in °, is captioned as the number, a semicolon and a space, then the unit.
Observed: 305; °
